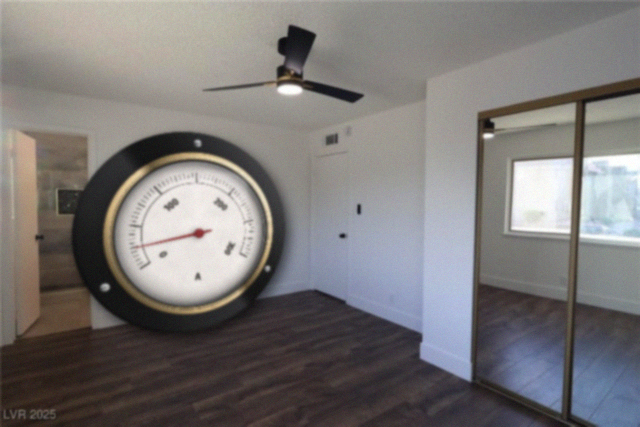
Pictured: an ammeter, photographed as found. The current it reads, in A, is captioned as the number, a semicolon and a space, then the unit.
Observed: 25; A
